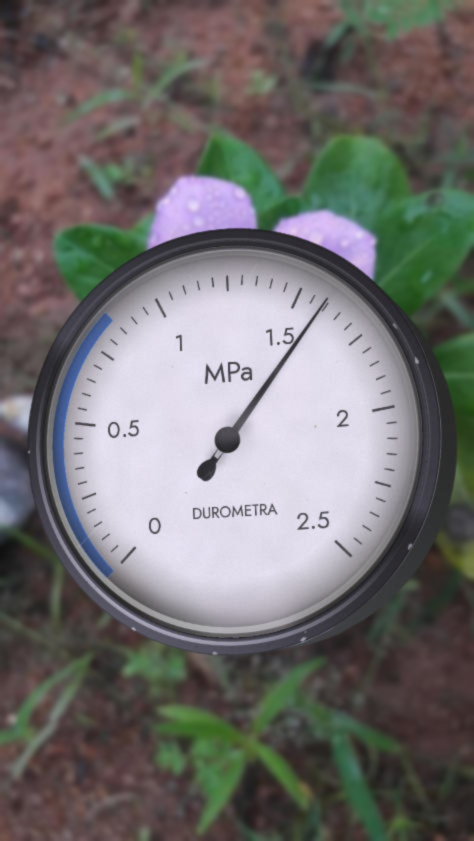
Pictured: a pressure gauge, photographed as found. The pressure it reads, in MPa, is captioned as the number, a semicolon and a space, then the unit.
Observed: 1.6; MPa
